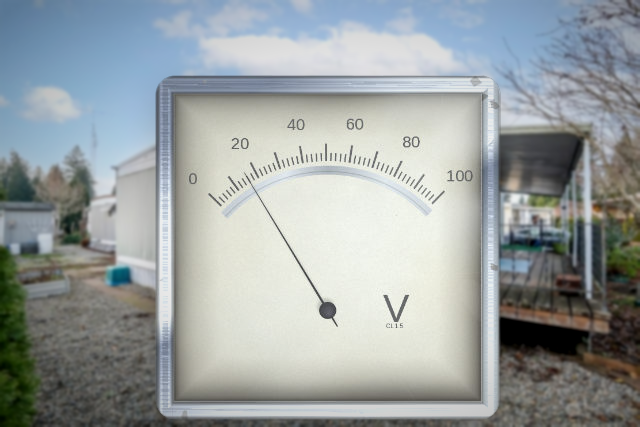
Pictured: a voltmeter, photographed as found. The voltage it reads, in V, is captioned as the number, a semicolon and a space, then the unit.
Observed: 16; V
